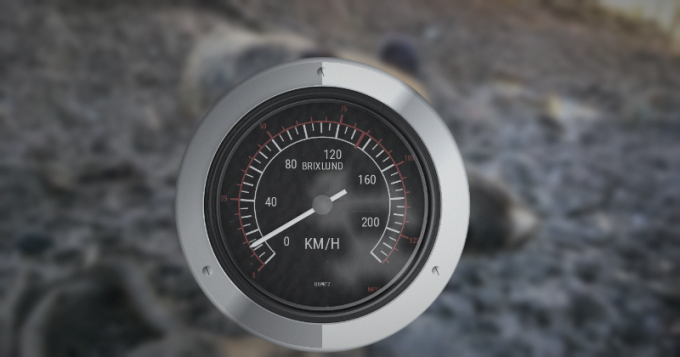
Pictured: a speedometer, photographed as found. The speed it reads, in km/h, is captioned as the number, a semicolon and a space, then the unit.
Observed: 12.5; km/h
